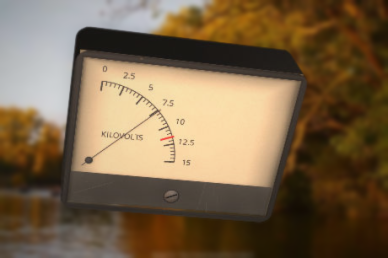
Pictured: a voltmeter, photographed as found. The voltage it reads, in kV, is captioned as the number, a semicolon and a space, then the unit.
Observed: 7.5; kV
